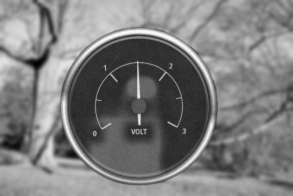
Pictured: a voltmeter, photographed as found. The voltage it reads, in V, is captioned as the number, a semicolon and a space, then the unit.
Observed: 1.5; V
